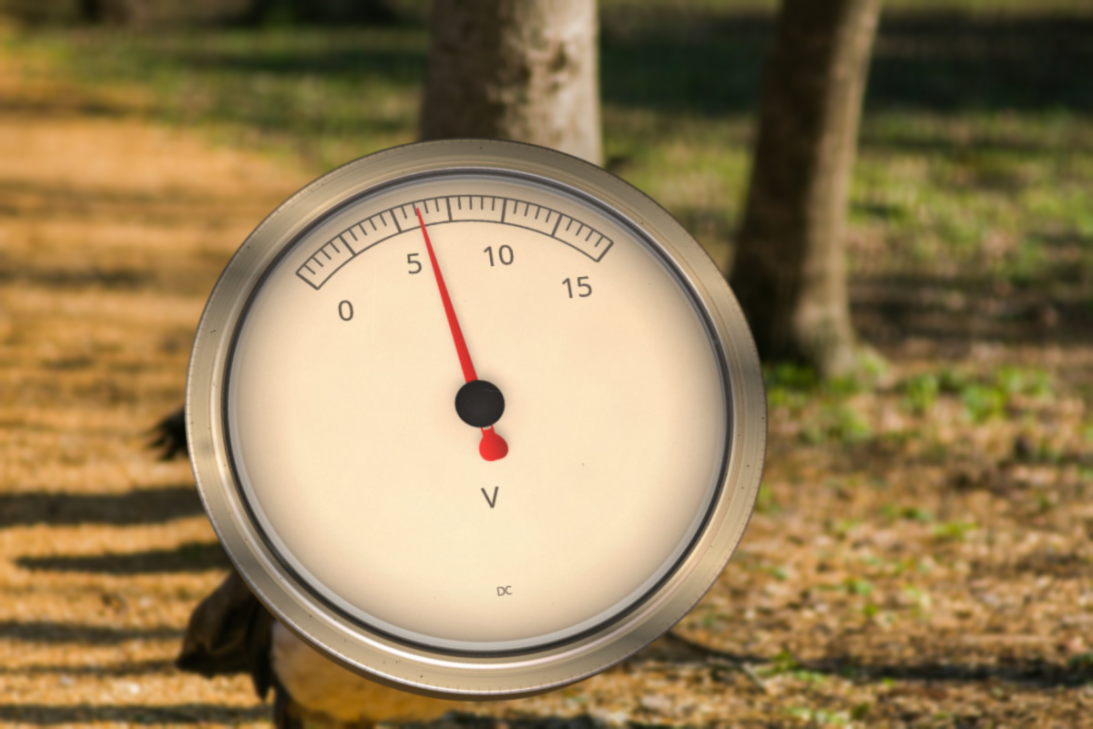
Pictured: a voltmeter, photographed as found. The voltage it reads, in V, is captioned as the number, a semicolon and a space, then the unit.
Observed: 6; V
